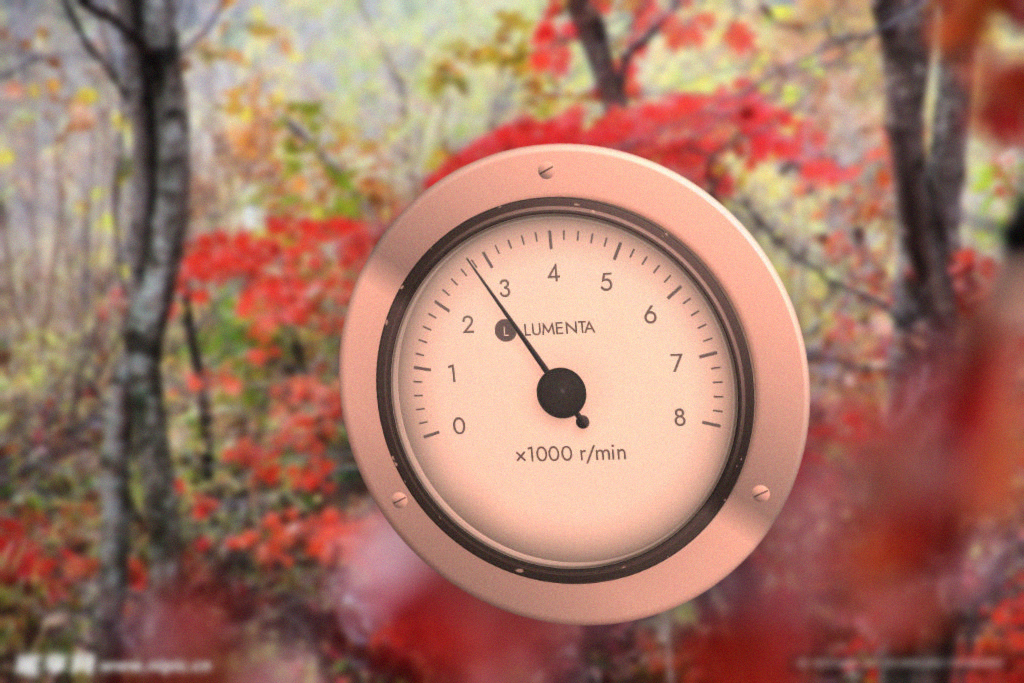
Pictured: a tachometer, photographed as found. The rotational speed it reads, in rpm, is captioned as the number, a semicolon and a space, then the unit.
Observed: 2800; rpm
